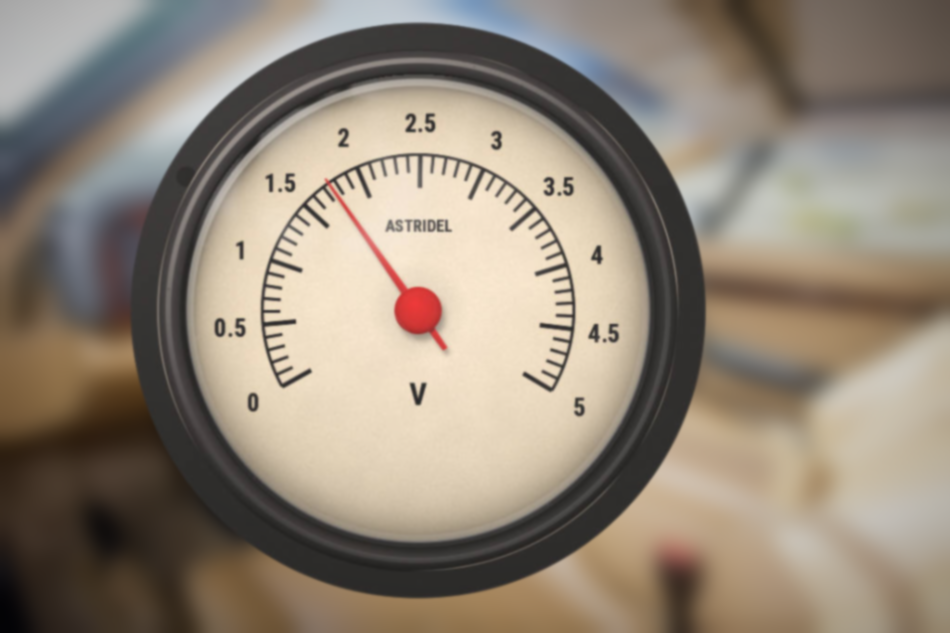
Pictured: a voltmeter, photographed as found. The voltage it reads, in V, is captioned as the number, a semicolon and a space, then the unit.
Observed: 1.75; V
